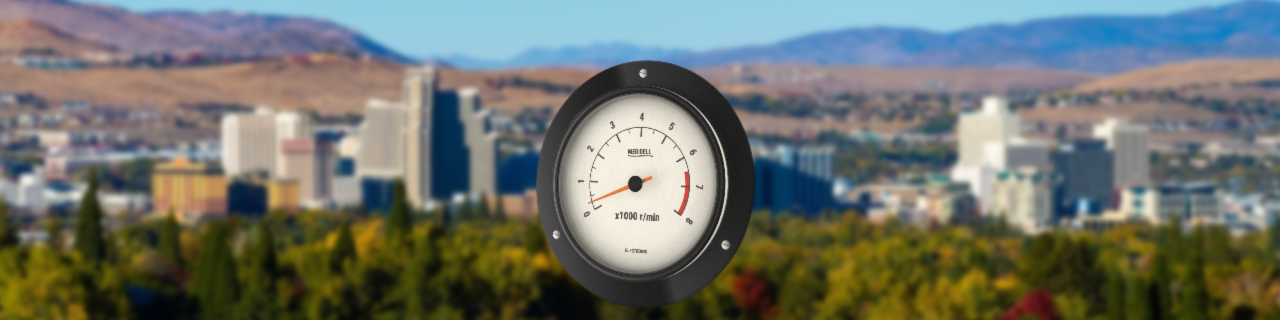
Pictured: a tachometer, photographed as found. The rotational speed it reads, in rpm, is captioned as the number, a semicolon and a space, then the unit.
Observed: 250; rpm
